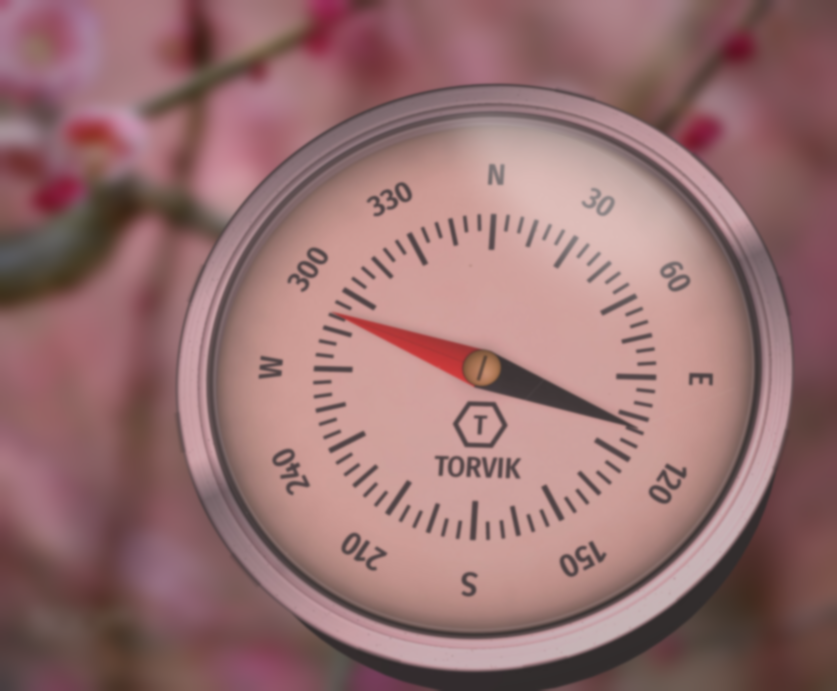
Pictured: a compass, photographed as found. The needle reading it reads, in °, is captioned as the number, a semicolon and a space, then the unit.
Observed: 290; °
